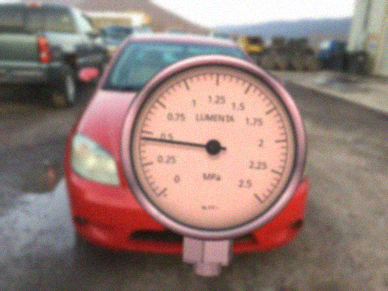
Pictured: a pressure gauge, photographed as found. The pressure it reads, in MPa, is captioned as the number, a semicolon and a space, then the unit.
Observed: 0.45; MPa
